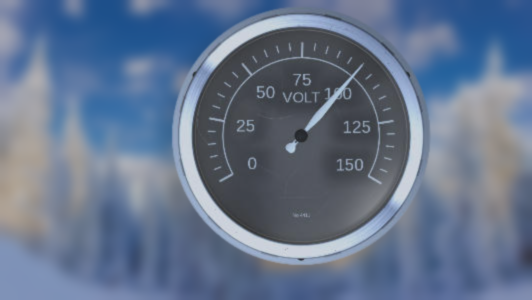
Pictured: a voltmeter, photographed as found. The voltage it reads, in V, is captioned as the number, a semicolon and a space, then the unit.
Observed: 100; V
